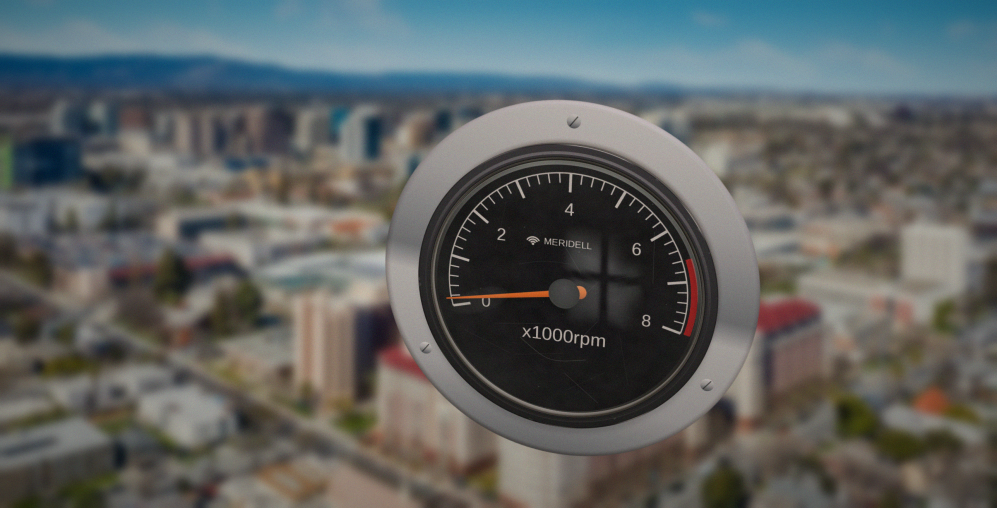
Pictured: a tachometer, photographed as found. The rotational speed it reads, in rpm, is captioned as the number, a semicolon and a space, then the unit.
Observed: 200; rpm
